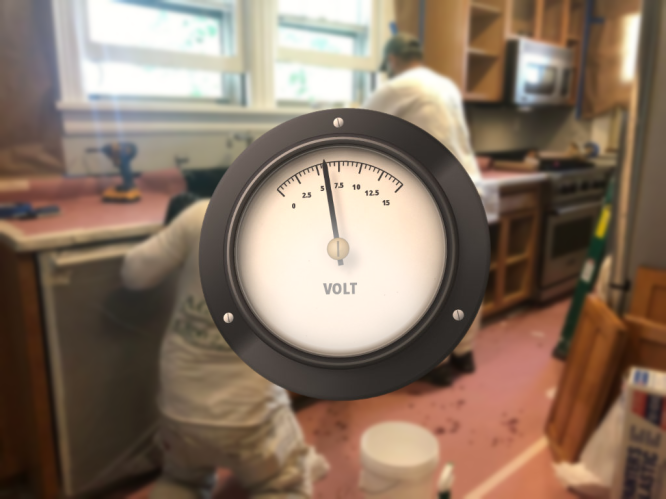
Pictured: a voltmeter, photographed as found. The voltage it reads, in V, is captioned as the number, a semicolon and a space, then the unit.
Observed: 6; V
